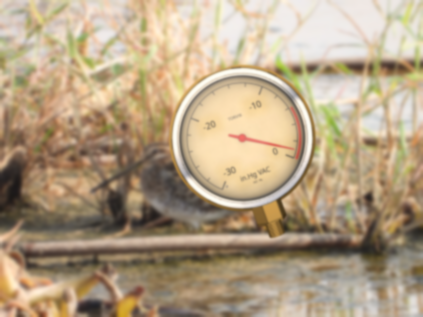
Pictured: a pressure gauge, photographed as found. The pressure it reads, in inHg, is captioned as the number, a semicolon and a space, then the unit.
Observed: -1; inHg
